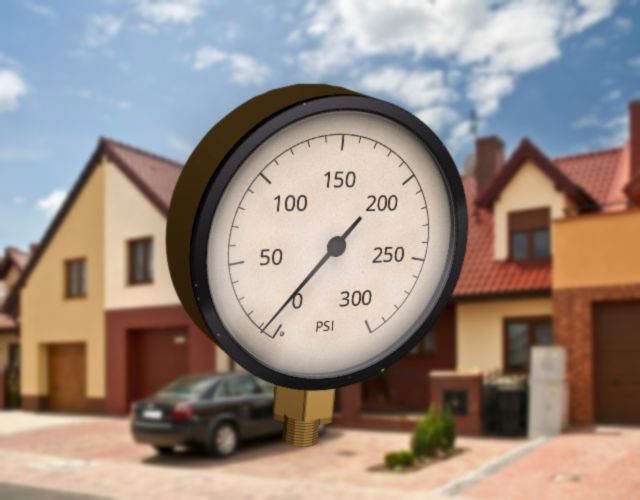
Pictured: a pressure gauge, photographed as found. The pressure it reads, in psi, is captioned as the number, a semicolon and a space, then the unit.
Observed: 10; psi
